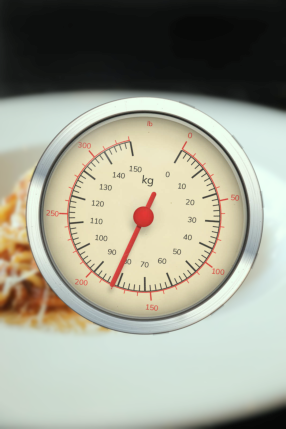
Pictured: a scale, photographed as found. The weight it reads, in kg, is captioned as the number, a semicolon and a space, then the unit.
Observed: 82; kg
